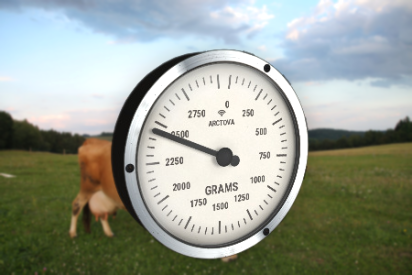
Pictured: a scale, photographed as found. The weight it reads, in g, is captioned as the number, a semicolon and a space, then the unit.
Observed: 2450; g
